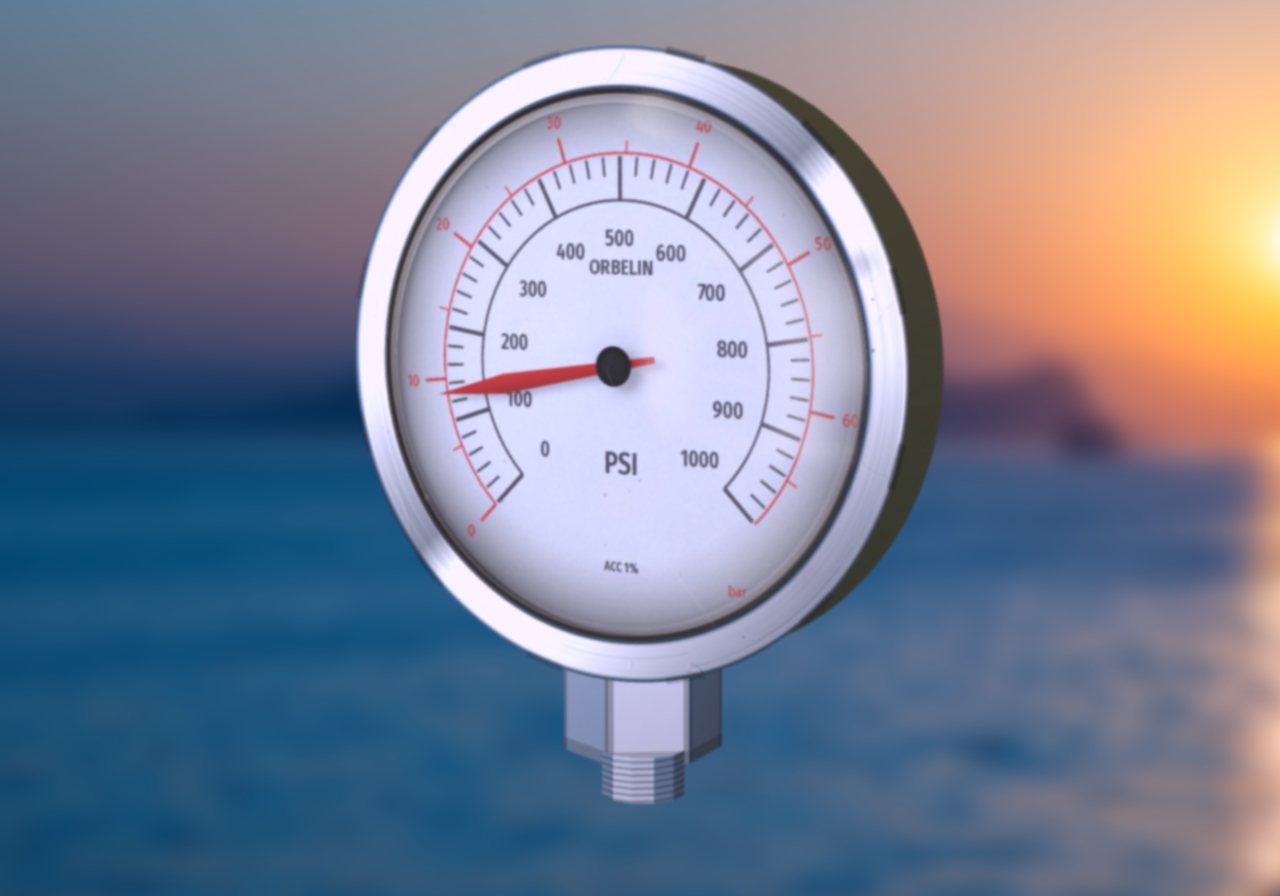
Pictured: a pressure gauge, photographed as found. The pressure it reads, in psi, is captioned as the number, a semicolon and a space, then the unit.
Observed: 130; psi
